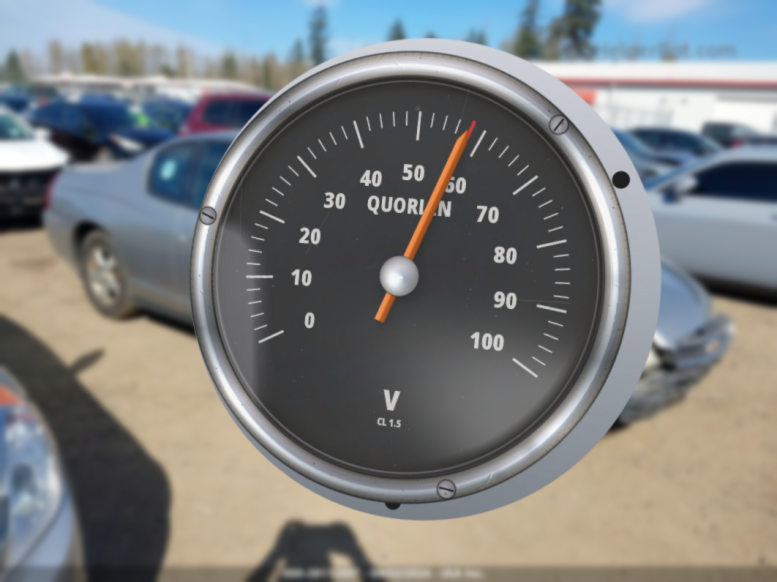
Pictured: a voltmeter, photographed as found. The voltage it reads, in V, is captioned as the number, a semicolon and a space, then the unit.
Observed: 58; V
